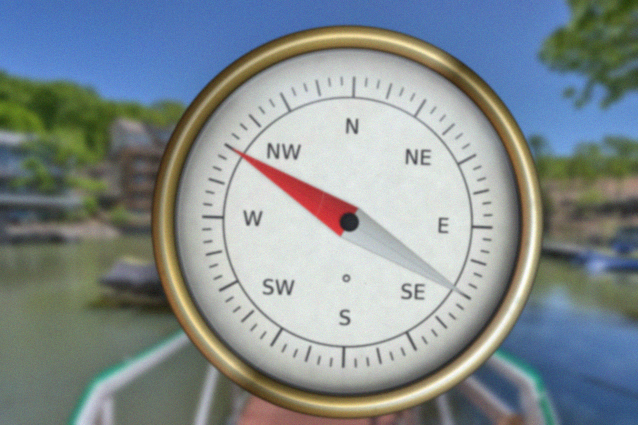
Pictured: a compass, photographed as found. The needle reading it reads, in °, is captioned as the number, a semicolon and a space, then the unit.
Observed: 300; °
